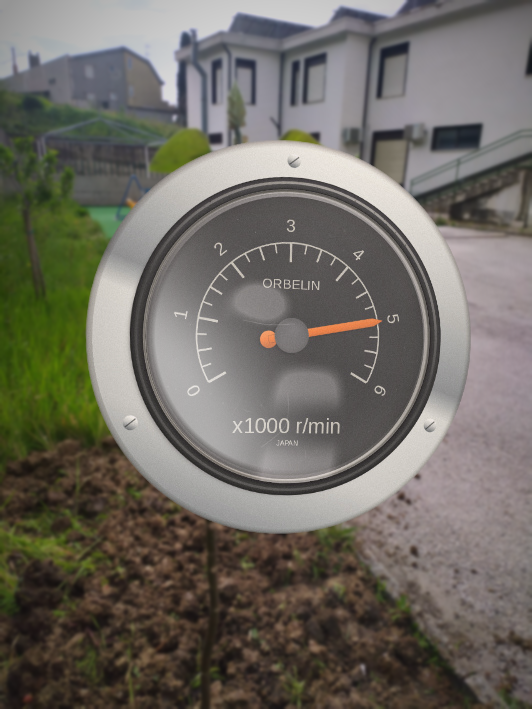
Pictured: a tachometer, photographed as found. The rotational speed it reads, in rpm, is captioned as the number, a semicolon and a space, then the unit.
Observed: 5000; rpm
